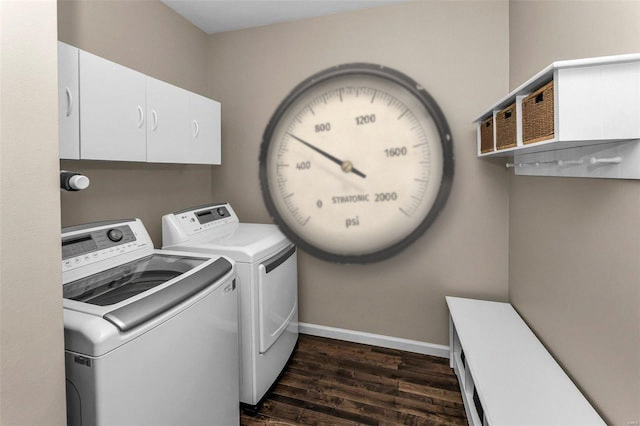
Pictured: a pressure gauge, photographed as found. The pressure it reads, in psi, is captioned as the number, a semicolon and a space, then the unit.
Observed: 600; psi
